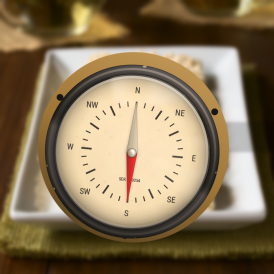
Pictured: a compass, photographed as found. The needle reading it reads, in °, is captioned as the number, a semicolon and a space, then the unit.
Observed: 180; °
